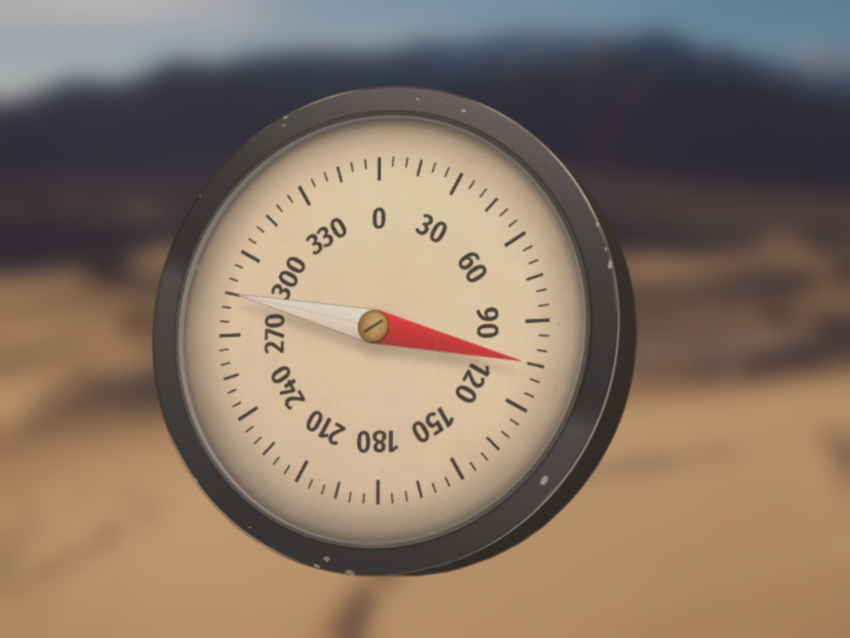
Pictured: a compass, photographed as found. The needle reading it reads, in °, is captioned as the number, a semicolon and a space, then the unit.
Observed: 105; °
